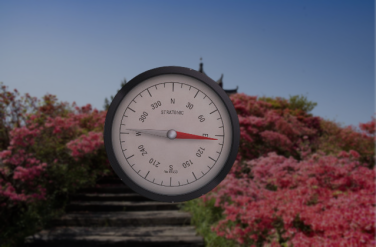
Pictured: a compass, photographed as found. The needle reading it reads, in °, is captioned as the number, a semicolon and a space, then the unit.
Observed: 95; °
